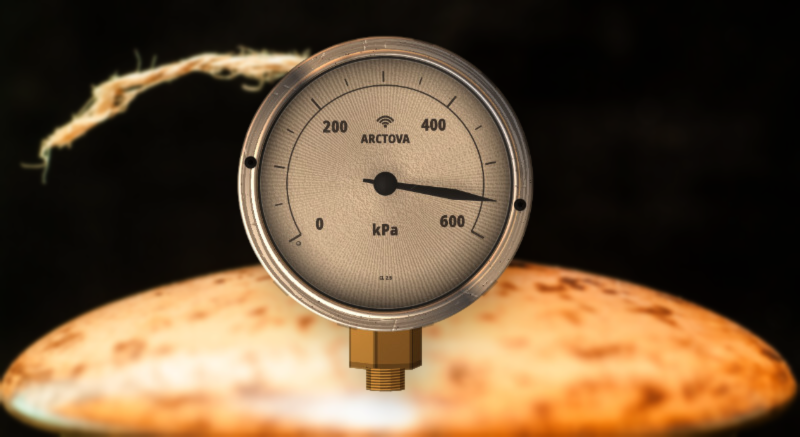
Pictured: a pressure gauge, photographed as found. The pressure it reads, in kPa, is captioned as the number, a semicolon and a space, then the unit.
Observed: 550; kPa
